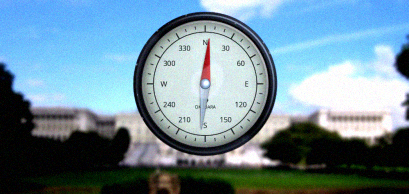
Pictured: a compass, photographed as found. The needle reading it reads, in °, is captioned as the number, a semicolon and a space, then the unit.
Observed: 5; °
